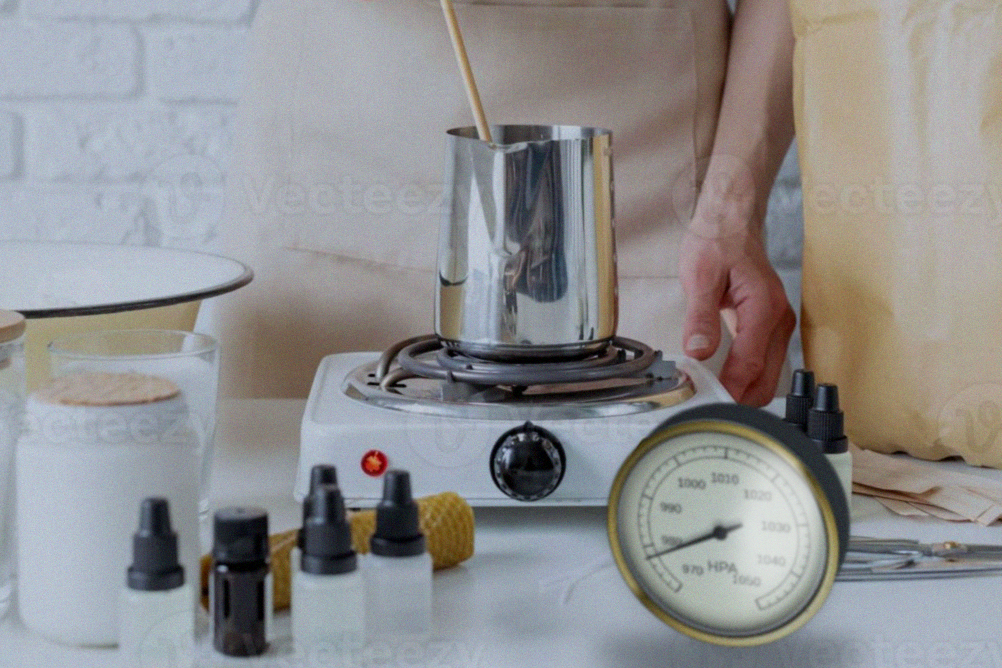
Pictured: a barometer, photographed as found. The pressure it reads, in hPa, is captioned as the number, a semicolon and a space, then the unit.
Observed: 978; hPa
